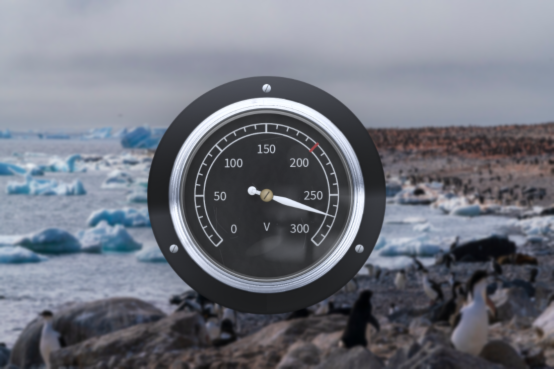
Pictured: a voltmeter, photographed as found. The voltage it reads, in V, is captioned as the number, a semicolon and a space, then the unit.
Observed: 270; V
